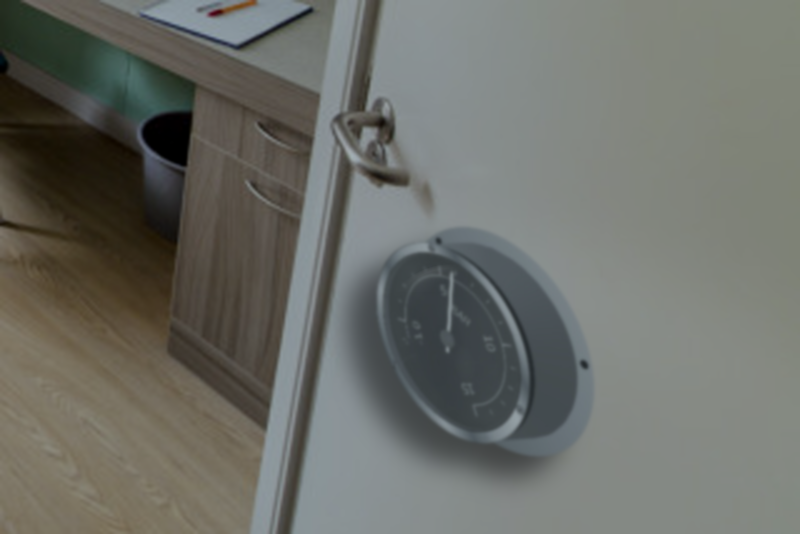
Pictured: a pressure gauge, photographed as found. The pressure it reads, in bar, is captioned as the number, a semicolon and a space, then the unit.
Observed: 6; bar
